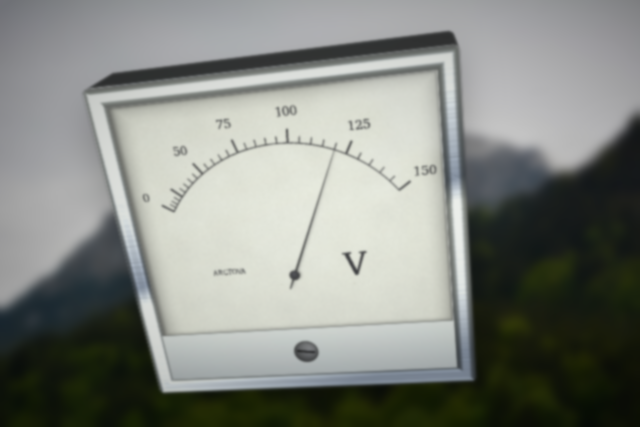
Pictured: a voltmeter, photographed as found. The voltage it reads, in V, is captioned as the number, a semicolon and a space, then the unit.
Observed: 120; V
